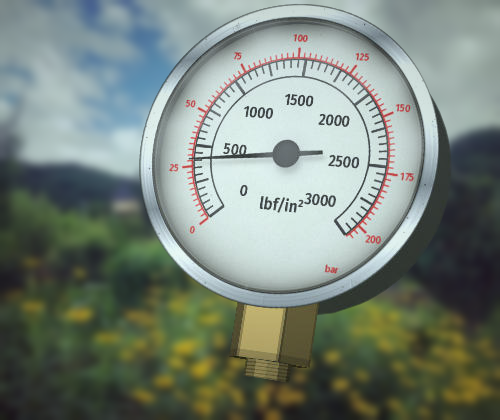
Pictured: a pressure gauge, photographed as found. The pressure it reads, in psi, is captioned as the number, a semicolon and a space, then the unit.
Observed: 400; psi
